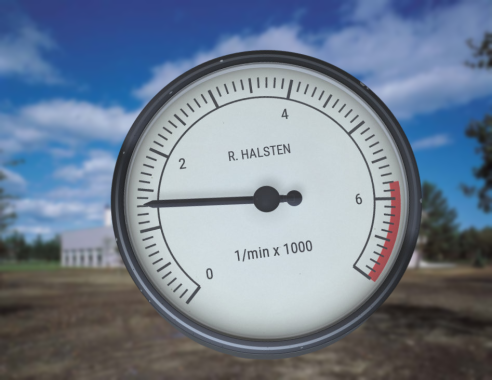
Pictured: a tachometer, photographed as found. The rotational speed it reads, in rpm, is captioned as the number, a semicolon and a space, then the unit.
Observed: 1300; rpm
